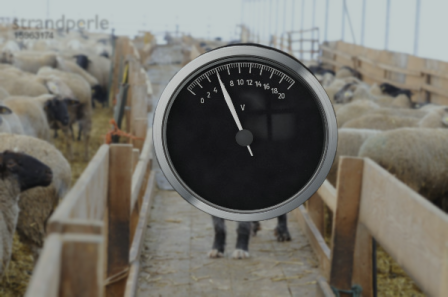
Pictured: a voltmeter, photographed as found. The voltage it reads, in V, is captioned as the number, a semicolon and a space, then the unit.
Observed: 6; V
